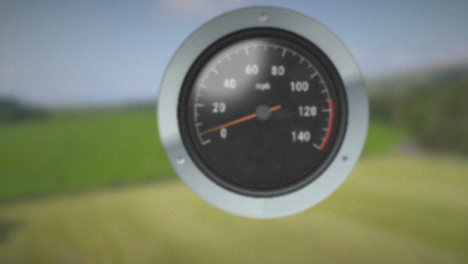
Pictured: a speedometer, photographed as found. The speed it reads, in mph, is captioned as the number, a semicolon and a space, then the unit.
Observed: 5; mph
